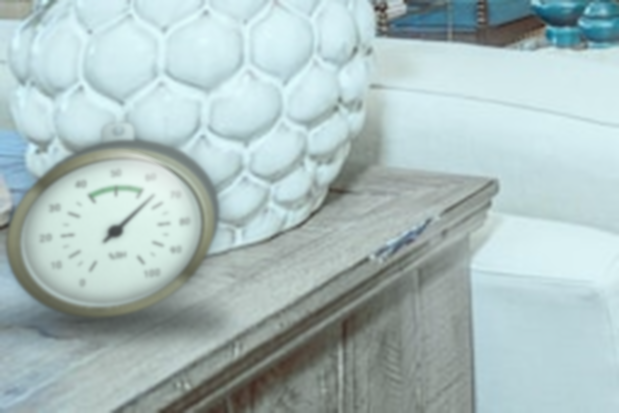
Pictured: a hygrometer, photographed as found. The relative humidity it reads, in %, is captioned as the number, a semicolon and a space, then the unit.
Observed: 65; %
